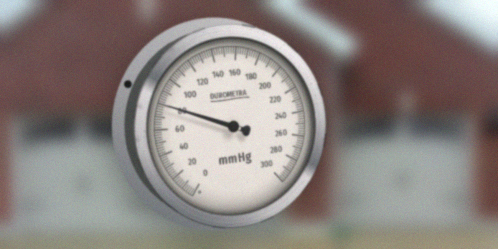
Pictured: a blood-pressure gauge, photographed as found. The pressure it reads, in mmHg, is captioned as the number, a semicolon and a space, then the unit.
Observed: 80; mmHg
